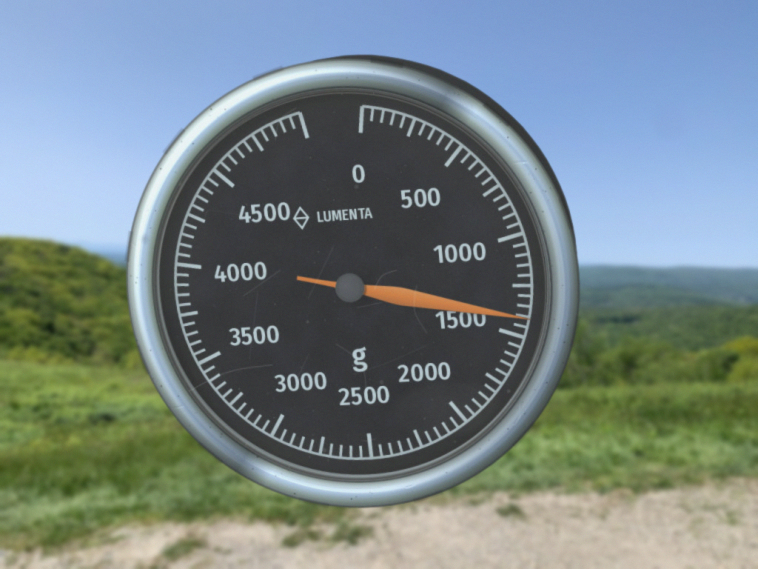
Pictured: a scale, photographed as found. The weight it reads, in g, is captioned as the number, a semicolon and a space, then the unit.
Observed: 1400; g
